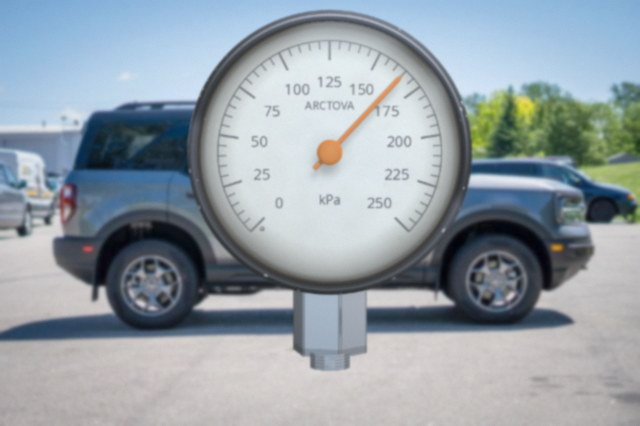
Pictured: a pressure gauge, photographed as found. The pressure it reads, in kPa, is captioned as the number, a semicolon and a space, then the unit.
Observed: 165; kPa
